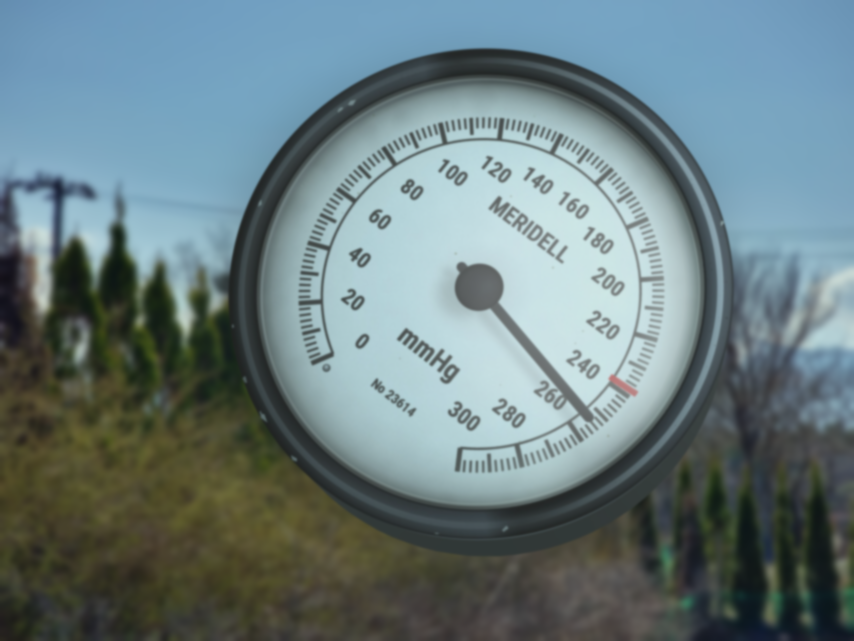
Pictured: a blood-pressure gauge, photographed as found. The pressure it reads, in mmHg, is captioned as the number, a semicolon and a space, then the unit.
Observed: 254; mmHg
